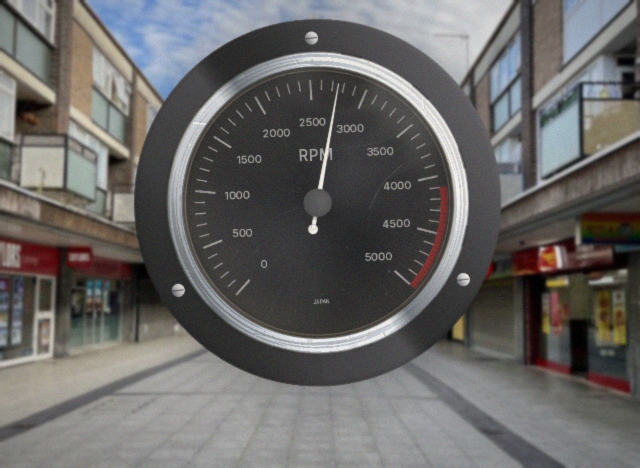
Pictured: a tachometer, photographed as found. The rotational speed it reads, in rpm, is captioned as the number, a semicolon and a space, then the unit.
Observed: 2750; rpm
